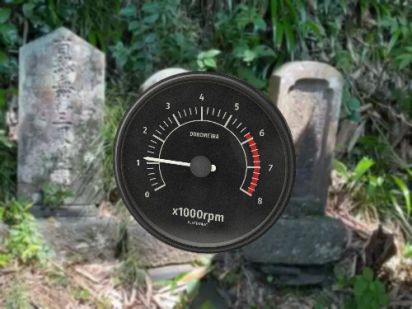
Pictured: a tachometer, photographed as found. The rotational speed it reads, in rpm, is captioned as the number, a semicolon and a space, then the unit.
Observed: 1200; rpm
